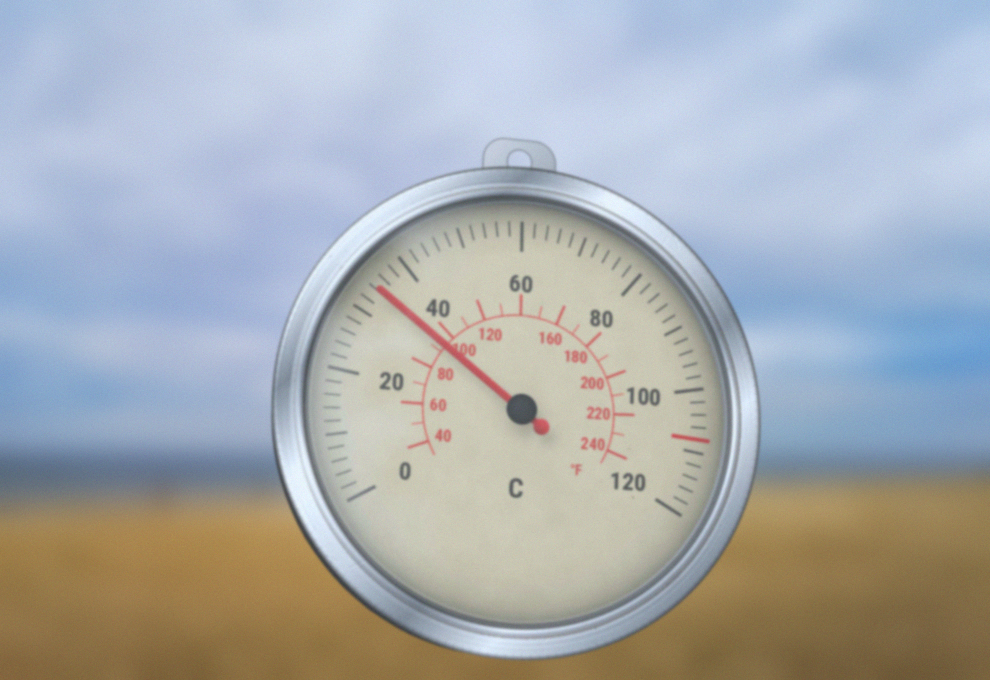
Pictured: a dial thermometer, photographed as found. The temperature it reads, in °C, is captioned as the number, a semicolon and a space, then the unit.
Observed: 34; °C
